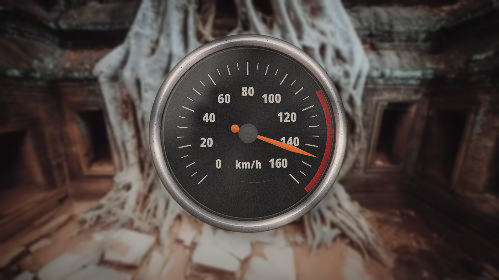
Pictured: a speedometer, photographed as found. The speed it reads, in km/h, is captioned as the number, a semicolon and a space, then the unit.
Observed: 145; km/h
